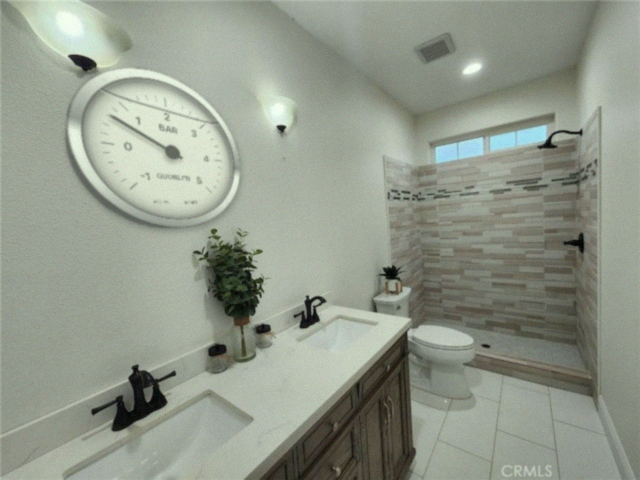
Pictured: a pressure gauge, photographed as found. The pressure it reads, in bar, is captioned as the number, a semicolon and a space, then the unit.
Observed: 0.6; bar
